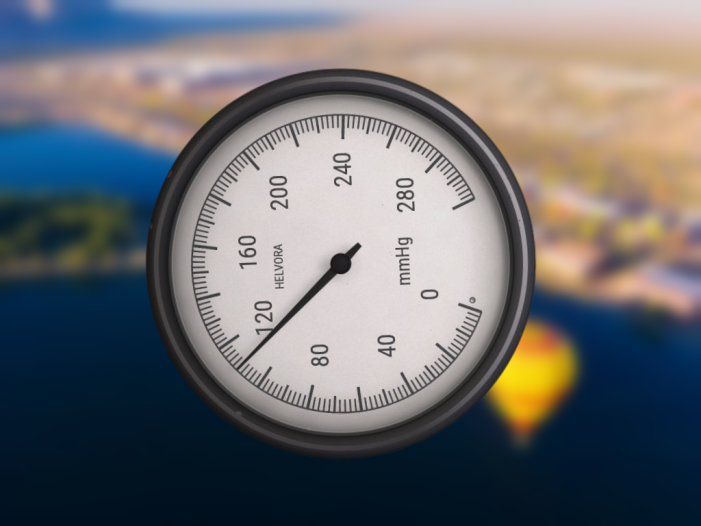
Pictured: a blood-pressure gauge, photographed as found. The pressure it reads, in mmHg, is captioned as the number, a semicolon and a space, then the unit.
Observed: 110; mmHg
